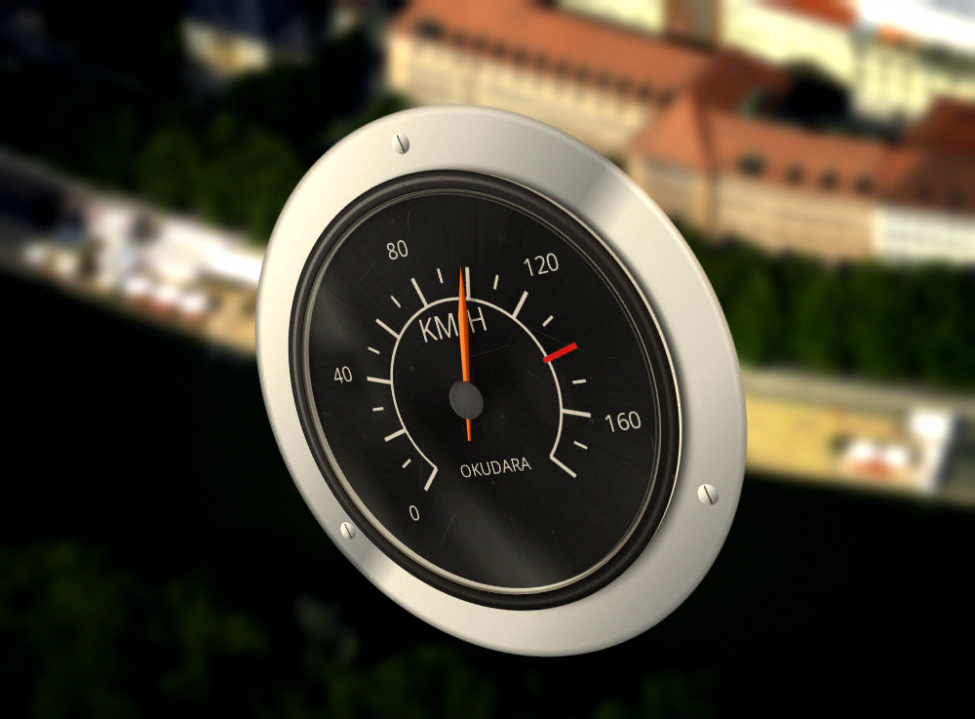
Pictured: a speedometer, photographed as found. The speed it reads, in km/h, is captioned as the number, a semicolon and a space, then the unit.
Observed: 100; km/h
